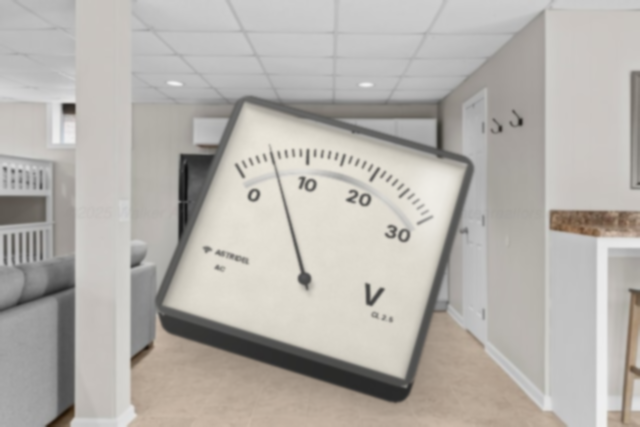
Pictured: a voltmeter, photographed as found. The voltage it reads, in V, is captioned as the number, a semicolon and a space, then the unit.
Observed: 5; V
